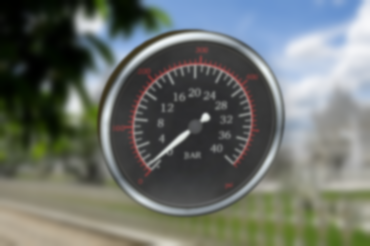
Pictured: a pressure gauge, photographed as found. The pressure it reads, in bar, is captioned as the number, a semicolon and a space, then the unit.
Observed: 1; bar
